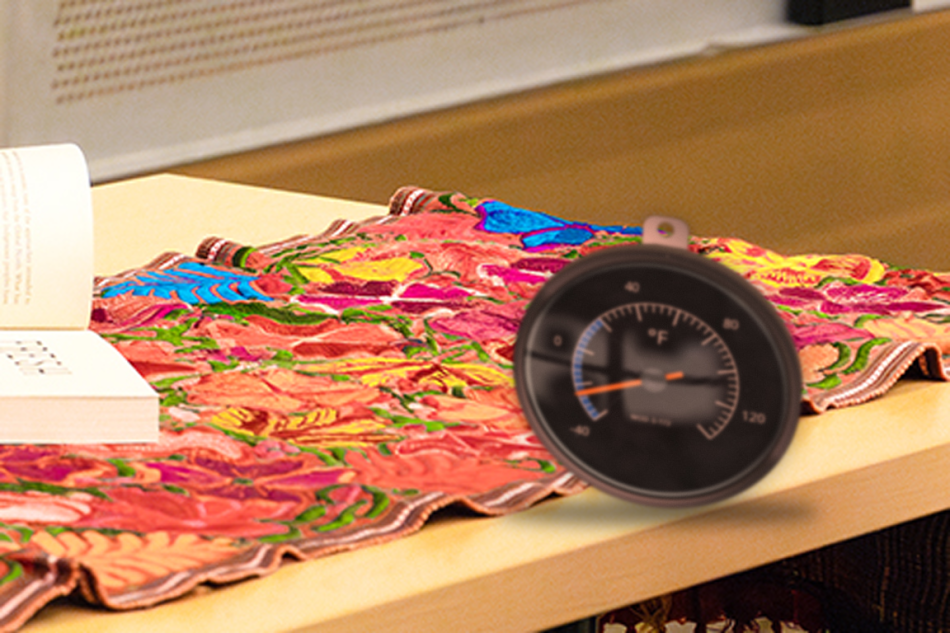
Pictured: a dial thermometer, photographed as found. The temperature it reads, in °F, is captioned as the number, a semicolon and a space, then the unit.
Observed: -24; °F
